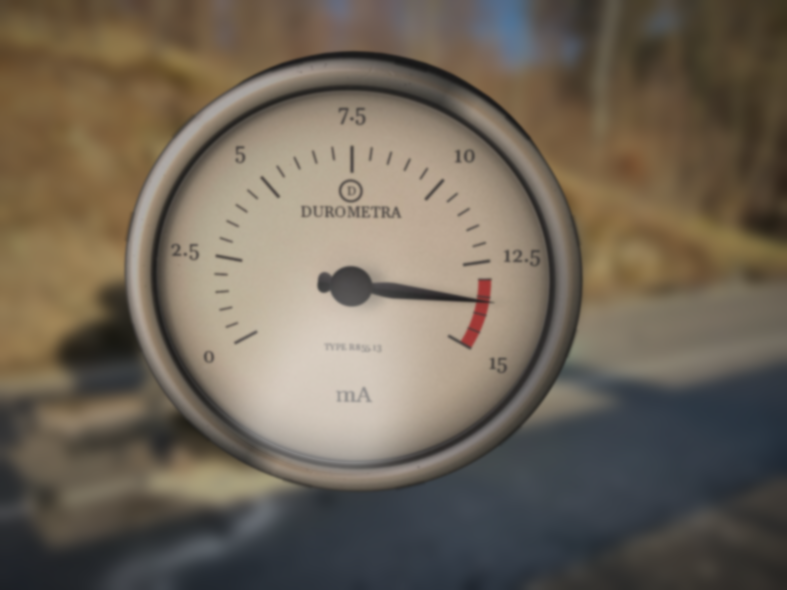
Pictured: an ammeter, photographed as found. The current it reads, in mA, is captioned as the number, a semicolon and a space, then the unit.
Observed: 13.5; mA
